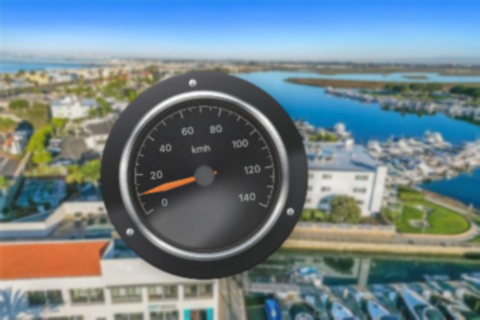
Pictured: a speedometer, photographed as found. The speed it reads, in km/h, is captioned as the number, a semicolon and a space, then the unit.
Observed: 10; km/h
